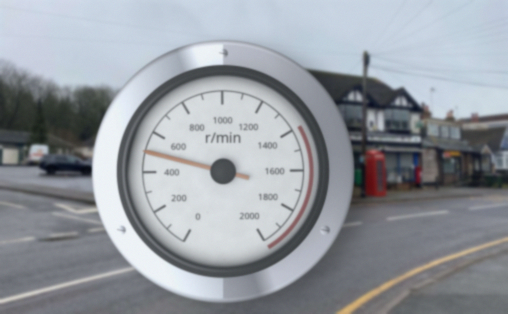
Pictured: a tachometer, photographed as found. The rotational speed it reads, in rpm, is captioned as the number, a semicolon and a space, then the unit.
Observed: 500; rpm
